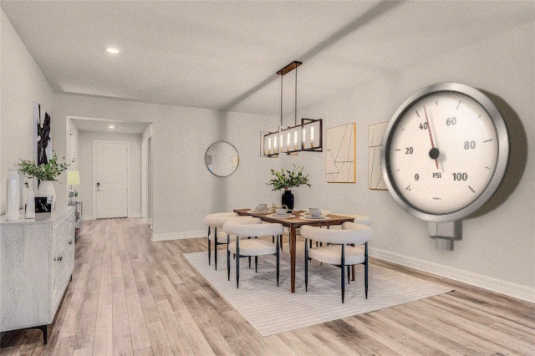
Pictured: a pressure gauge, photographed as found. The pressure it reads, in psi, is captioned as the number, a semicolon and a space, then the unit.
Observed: 45; psi
